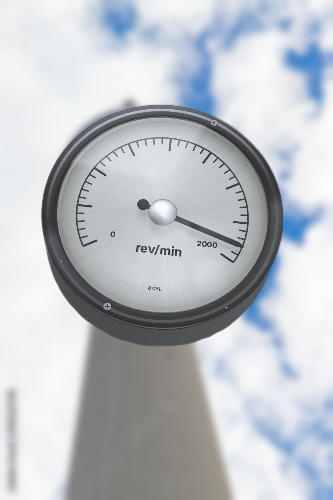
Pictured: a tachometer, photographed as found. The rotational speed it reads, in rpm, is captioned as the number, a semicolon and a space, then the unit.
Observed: 1900; rpm
